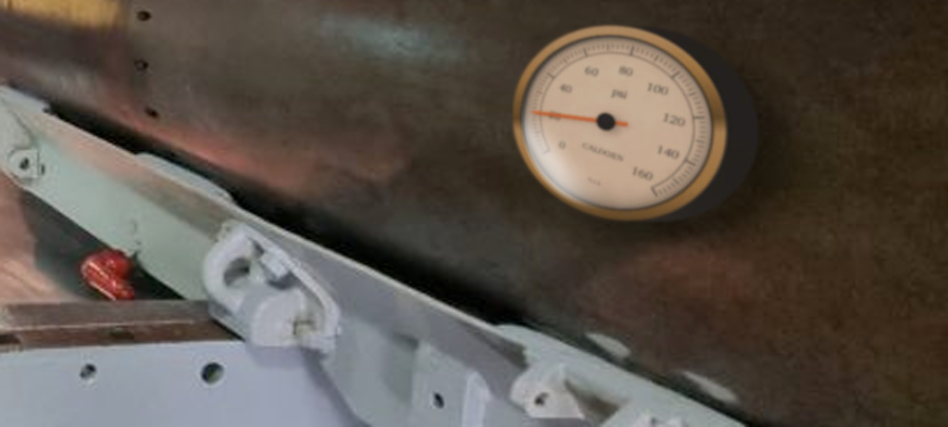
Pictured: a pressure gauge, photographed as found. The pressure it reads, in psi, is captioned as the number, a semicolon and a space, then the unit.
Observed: 20; psi
